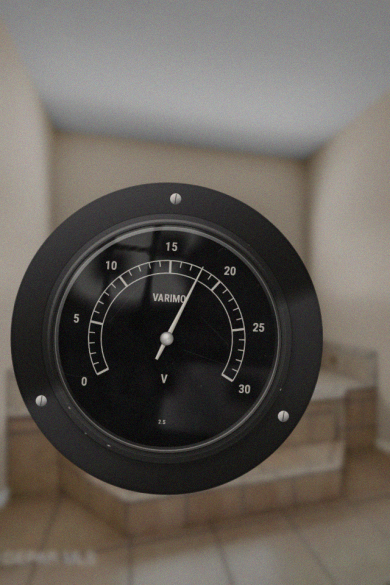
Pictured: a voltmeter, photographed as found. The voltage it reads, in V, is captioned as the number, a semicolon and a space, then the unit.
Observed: 18; V
